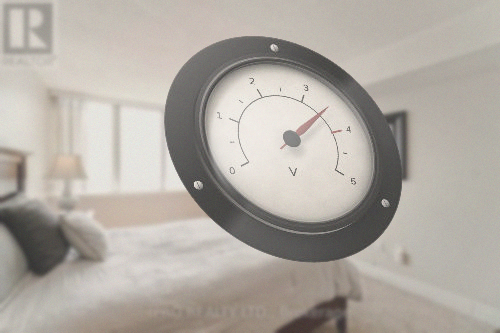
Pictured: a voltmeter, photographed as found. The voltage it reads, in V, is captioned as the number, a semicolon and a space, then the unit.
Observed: 3.5; V
